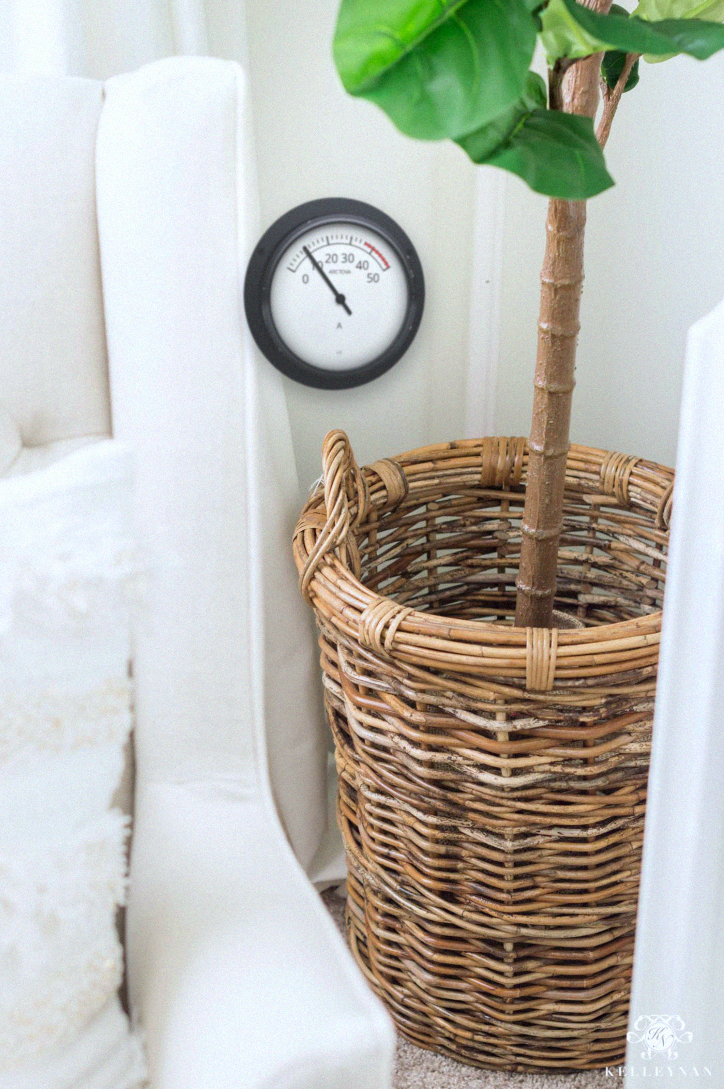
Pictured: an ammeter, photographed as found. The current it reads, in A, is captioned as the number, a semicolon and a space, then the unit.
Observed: 10; A
